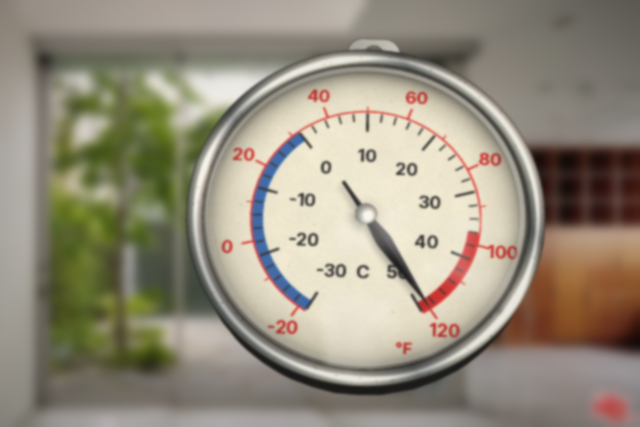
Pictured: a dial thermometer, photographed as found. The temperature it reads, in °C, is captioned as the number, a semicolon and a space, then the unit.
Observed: 49; °C
